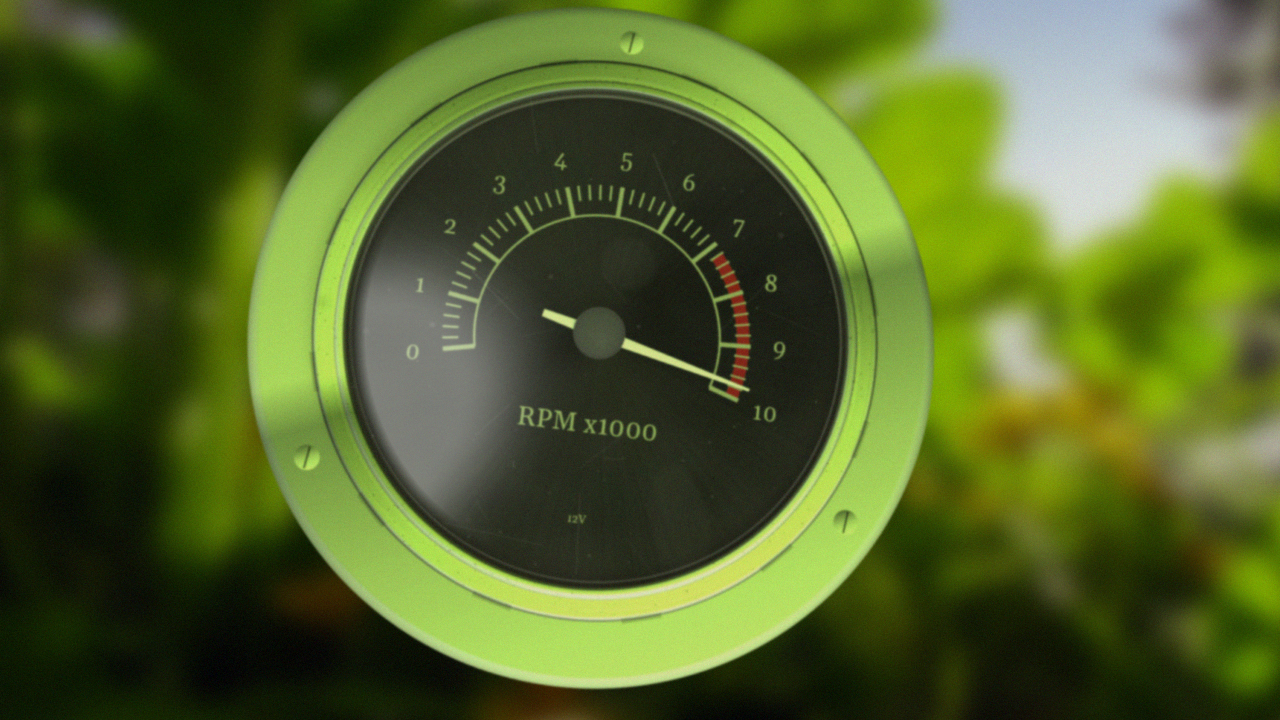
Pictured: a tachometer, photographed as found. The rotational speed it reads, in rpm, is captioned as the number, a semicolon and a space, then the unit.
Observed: 9800; rpm
